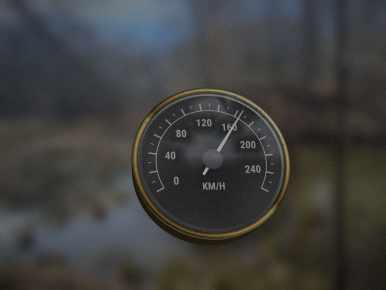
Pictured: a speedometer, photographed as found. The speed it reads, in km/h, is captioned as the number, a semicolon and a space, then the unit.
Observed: 165; km/h
